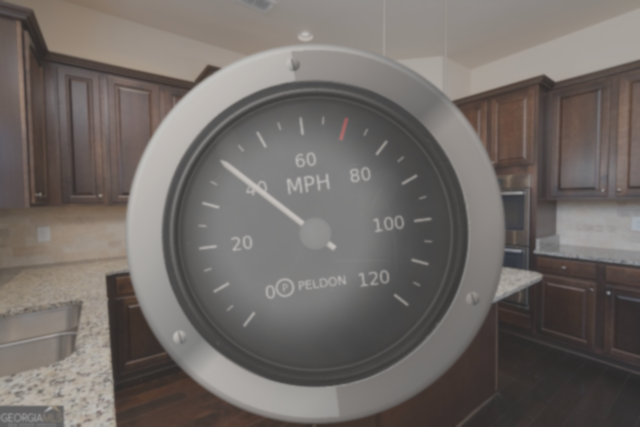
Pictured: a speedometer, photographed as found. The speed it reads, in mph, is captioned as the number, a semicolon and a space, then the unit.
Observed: 40; mph
